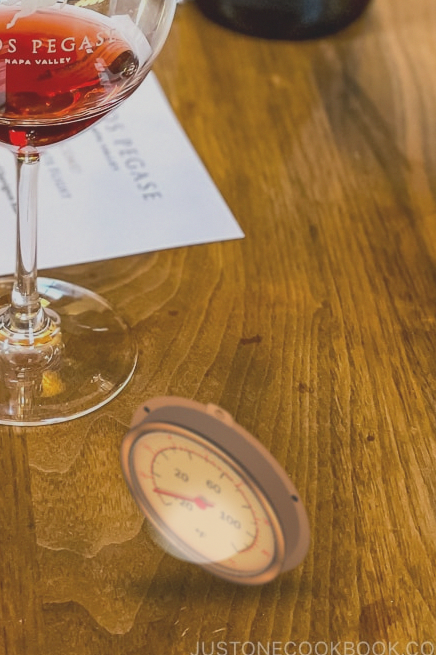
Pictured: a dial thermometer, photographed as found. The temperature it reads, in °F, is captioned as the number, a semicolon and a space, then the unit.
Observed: -10; °F
